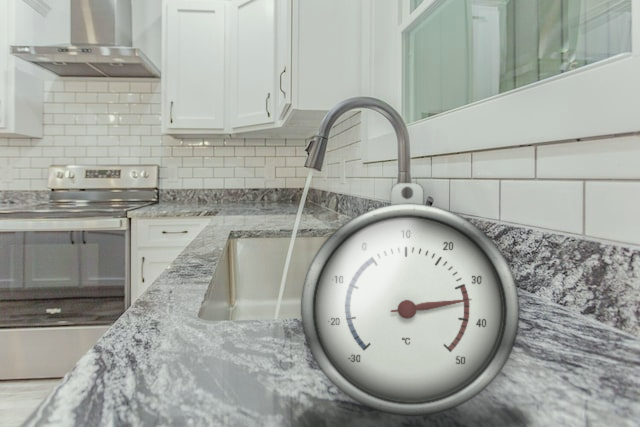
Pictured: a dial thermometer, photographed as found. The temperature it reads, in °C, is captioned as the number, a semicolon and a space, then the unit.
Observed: 34; °C
